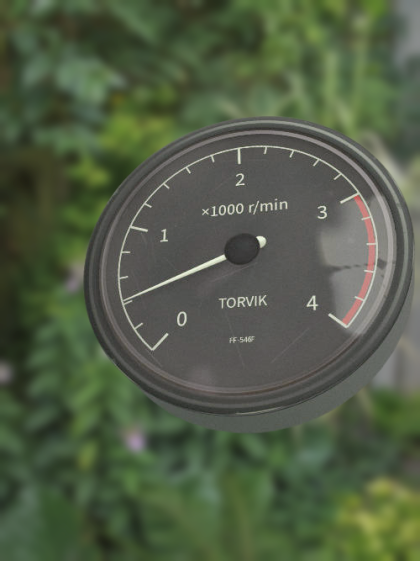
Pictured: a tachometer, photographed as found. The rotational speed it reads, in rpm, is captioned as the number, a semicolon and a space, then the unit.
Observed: 400; rpm
